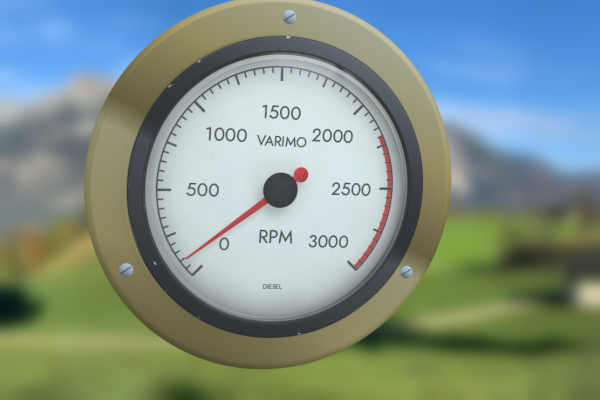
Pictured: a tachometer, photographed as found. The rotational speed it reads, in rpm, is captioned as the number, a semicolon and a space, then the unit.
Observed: 100; rpm
